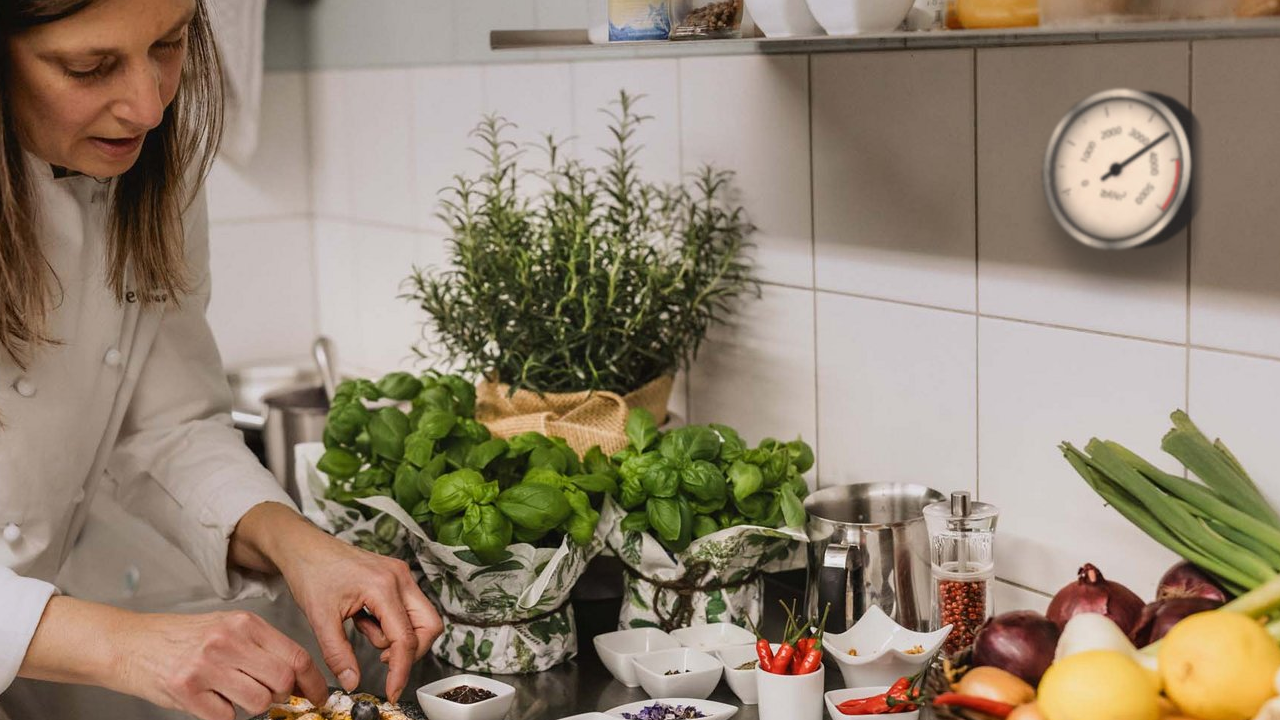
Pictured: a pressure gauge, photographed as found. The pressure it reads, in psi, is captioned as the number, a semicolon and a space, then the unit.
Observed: 3500; psi
